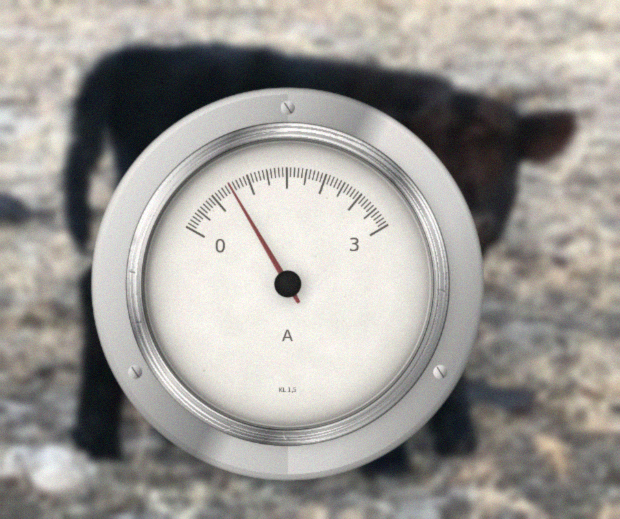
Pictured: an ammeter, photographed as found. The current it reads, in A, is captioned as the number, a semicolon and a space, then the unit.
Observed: 0.75; A
